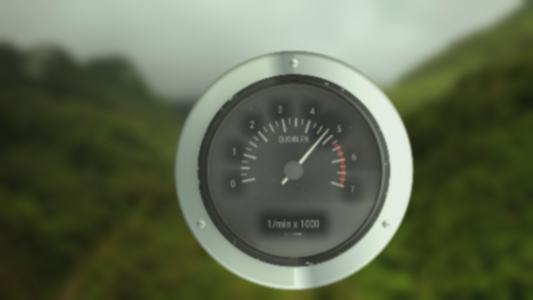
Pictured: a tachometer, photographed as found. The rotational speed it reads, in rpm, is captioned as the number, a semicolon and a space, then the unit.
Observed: 4750; rpm
